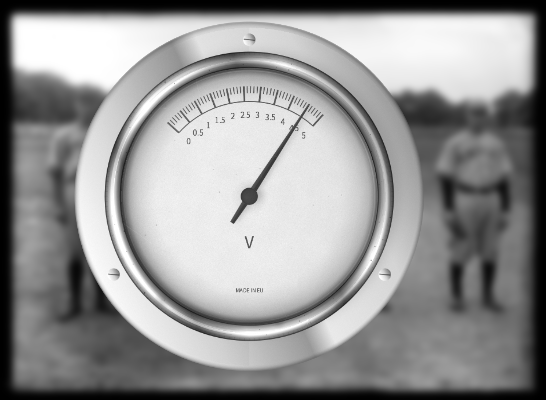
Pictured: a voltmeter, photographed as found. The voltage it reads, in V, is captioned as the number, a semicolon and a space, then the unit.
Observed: 4.5; V
